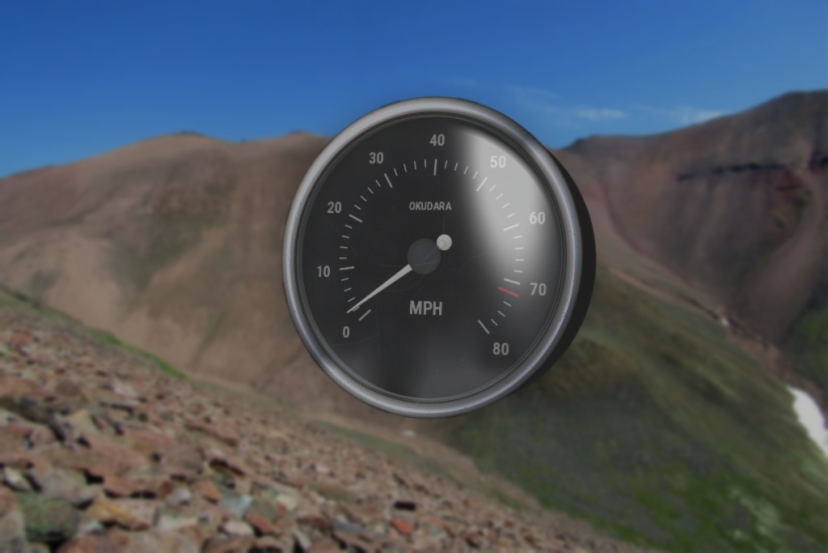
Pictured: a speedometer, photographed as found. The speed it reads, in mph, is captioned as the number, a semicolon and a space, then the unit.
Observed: 2; mph
